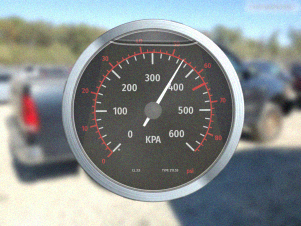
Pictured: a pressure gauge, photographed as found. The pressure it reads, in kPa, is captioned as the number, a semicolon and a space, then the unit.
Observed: 370; kPa
